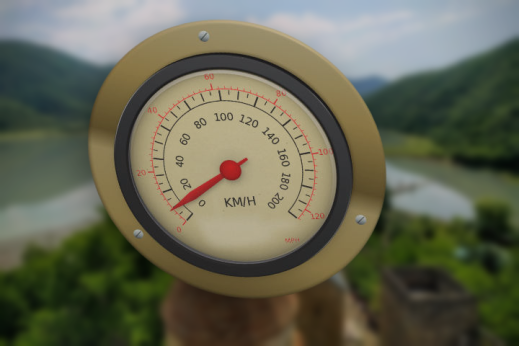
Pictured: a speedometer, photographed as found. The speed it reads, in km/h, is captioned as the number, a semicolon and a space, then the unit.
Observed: 10; km/h
